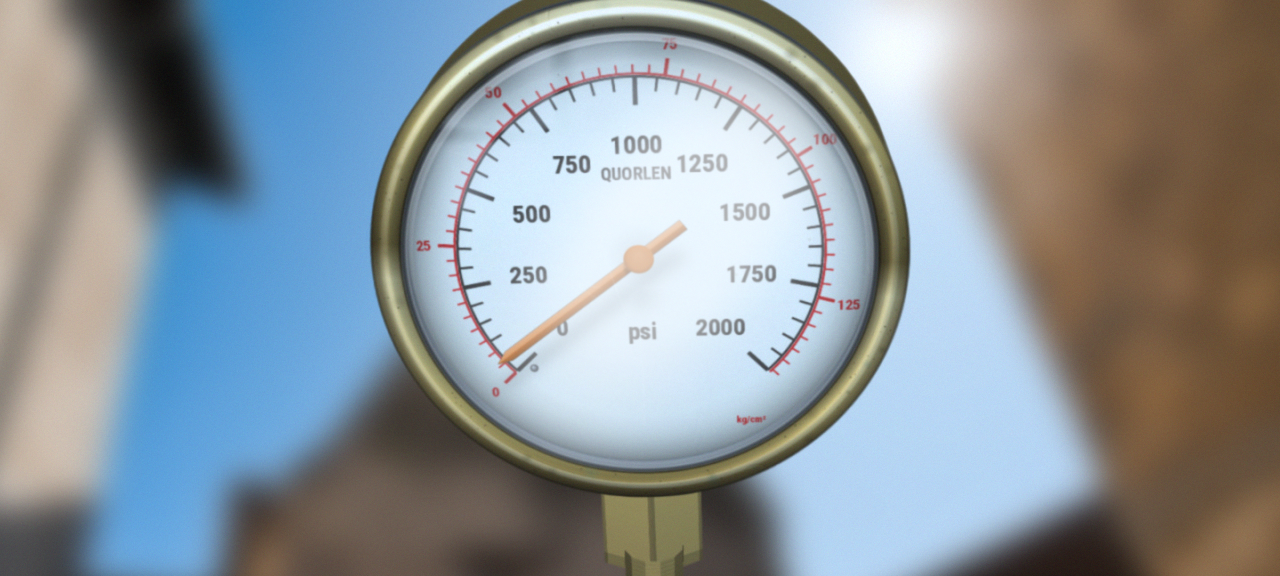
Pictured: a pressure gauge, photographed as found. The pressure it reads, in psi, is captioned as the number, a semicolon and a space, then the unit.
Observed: 50; psi
